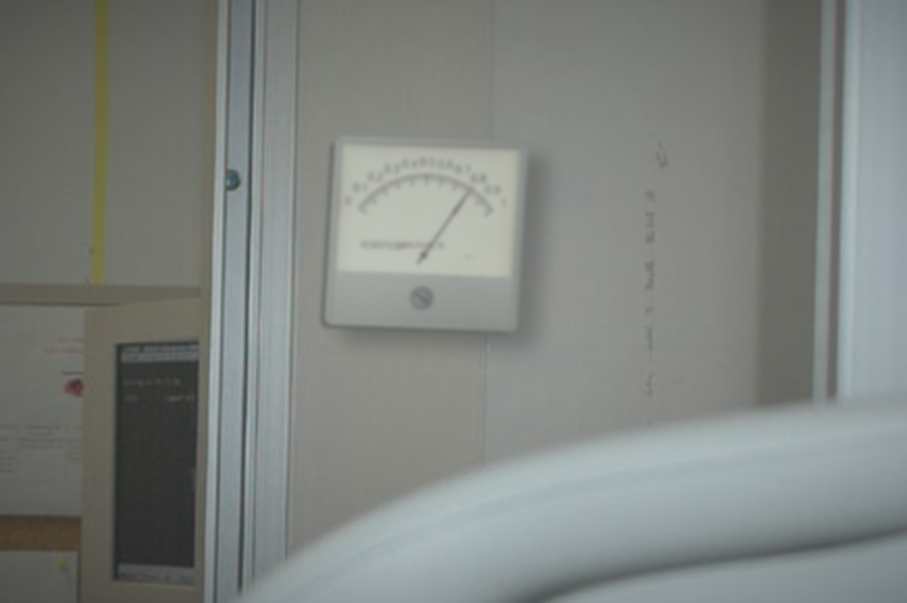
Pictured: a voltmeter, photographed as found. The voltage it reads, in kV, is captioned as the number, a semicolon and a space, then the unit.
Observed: 0.8; kV
